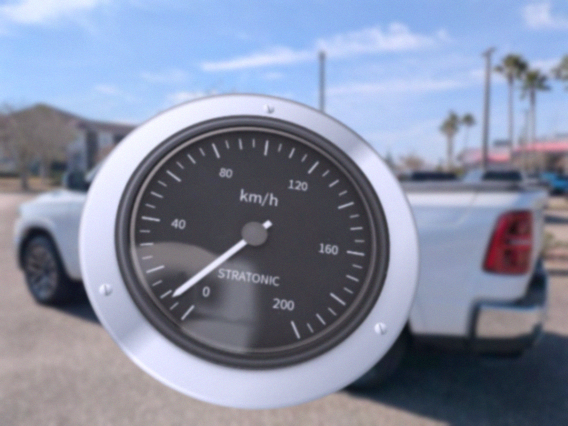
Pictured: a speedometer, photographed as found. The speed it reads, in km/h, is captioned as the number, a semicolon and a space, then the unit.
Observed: 7.5; km/h
